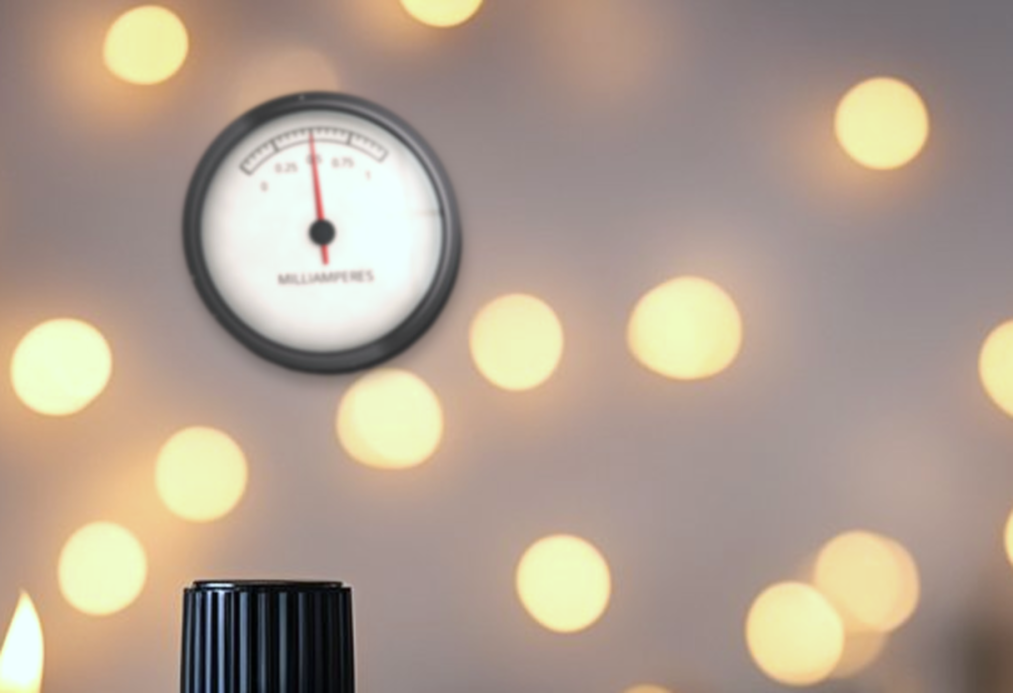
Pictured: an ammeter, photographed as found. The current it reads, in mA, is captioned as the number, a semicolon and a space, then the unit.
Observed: 0.5; mA
